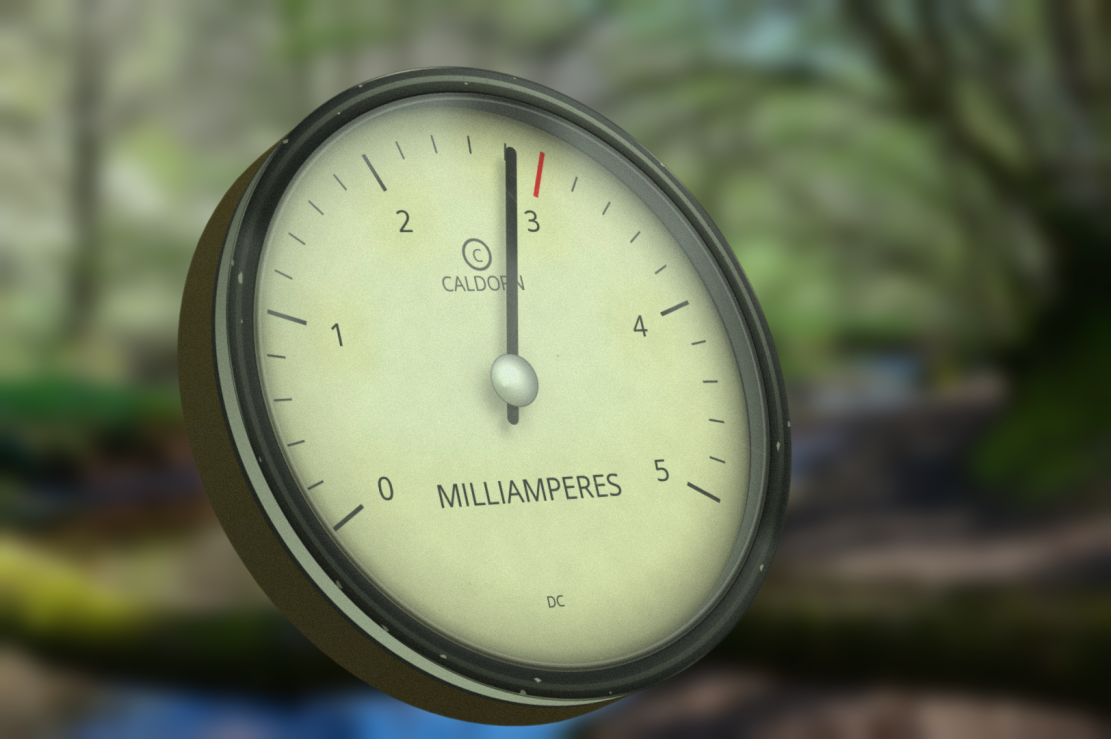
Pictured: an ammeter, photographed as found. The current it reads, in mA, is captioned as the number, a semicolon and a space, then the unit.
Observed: 2.8; mA
